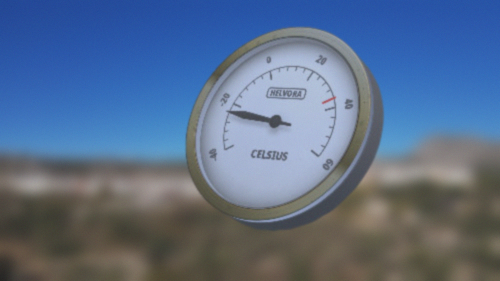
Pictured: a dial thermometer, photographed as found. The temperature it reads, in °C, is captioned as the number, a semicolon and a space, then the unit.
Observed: -24; °C
